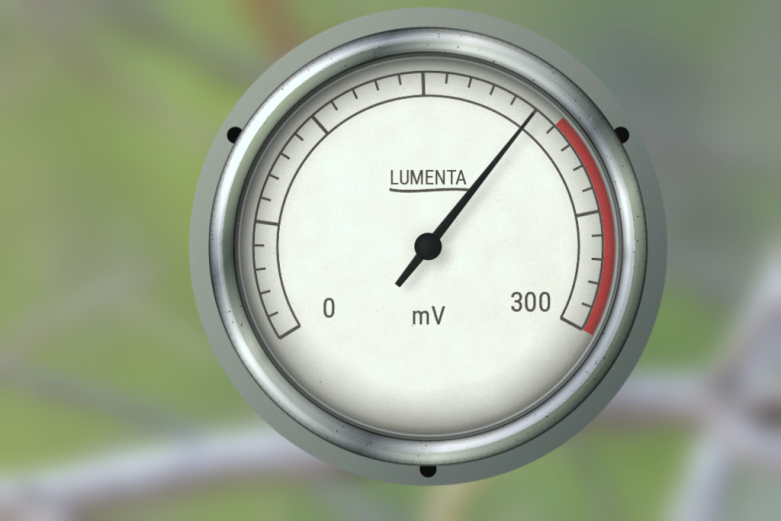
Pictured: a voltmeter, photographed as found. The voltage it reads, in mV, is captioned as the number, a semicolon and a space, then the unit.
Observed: 200; mV
